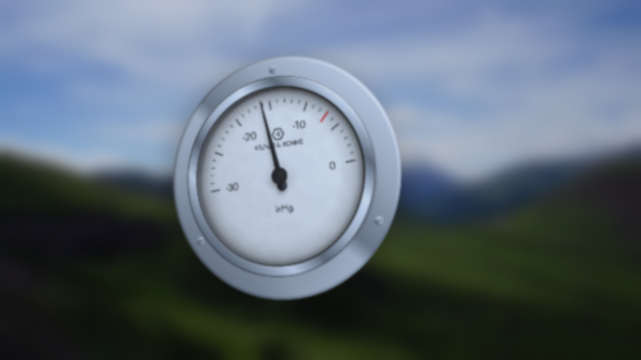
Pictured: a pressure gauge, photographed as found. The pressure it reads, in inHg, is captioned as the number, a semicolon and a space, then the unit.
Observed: -16; inHg
